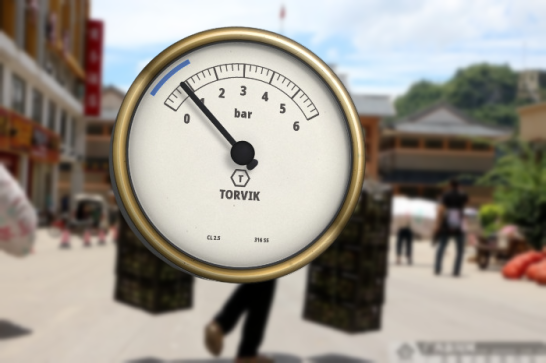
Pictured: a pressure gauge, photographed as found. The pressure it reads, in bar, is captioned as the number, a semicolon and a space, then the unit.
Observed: 0.8; bar
